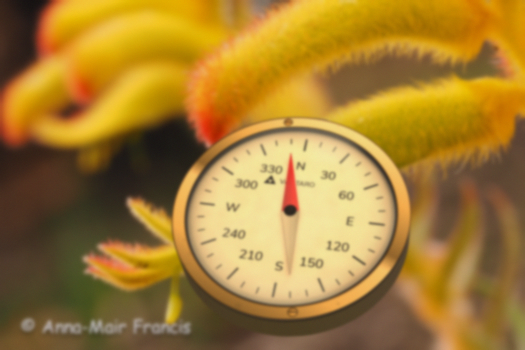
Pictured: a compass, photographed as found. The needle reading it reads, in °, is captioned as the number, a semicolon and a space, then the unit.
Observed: 350; °
